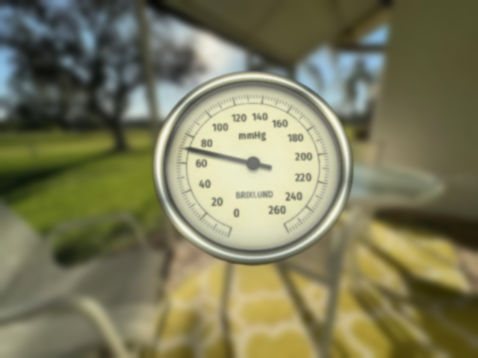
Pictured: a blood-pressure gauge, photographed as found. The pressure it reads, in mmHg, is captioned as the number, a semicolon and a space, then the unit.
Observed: 70; mmHg
